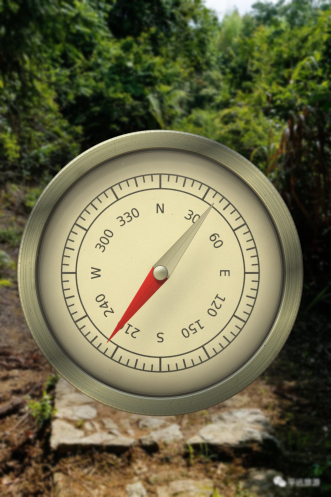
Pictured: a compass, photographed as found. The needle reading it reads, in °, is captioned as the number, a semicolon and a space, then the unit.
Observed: 217.5; °
